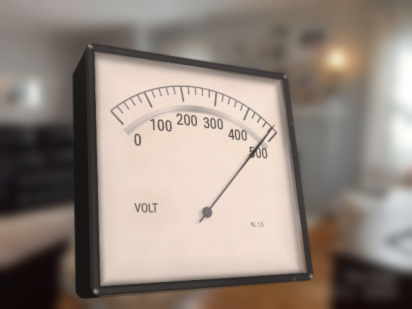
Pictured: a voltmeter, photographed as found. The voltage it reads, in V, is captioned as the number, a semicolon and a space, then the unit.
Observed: 480; V
